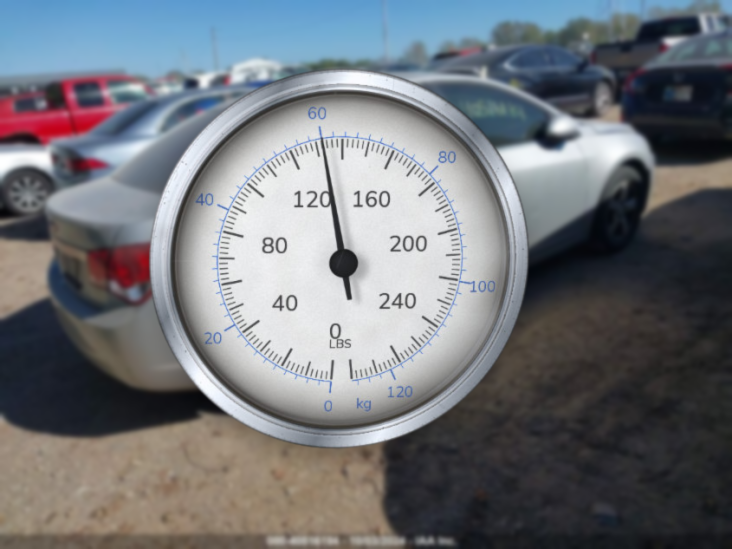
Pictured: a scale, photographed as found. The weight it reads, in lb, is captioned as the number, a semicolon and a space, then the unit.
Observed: 132; lb
